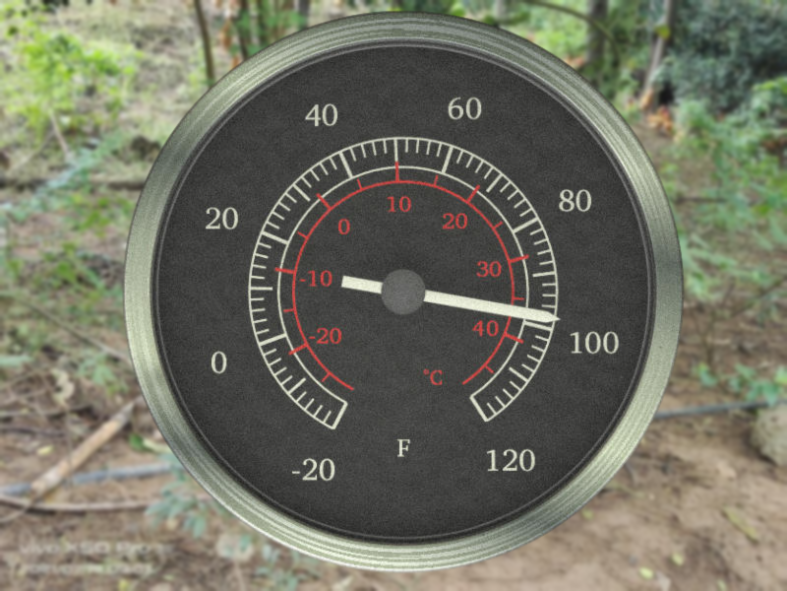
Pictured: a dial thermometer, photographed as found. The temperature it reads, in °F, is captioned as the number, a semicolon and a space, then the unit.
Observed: 98; °F
